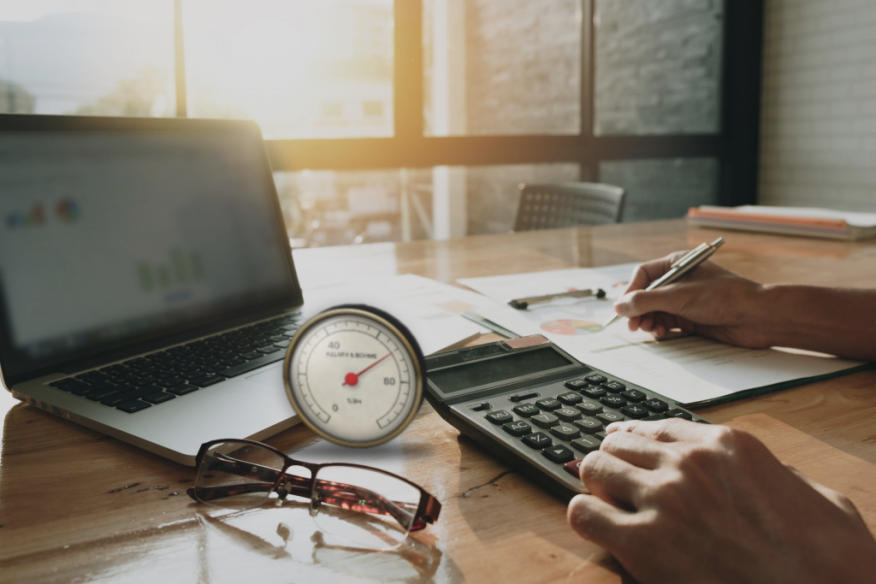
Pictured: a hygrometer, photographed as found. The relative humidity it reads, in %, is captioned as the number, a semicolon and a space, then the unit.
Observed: 68; %
